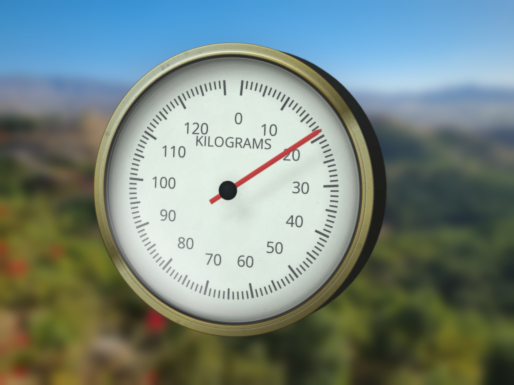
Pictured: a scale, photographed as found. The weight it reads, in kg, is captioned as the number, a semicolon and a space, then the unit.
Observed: 19; kg
